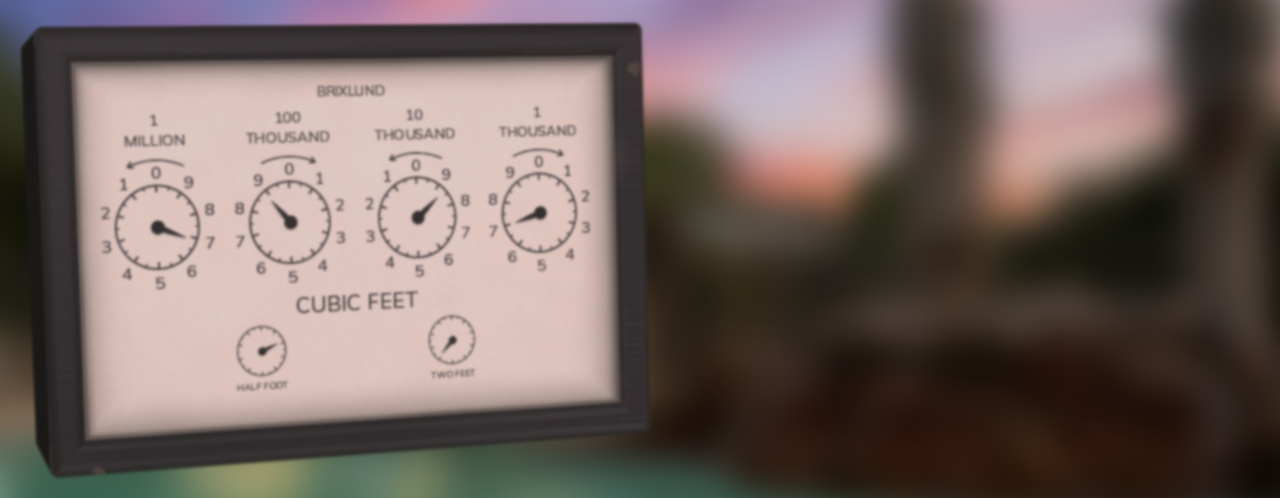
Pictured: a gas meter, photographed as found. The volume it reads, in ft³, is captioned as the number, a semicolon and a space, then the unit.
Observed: 688700; ft³
